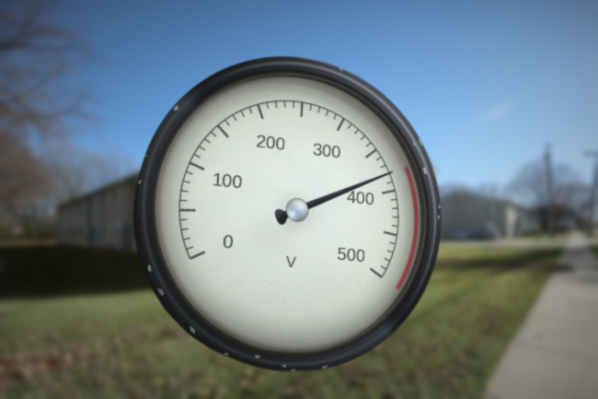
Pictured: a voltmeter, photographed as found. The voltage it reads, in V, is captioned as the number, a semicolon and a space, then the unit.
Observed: 380; V
